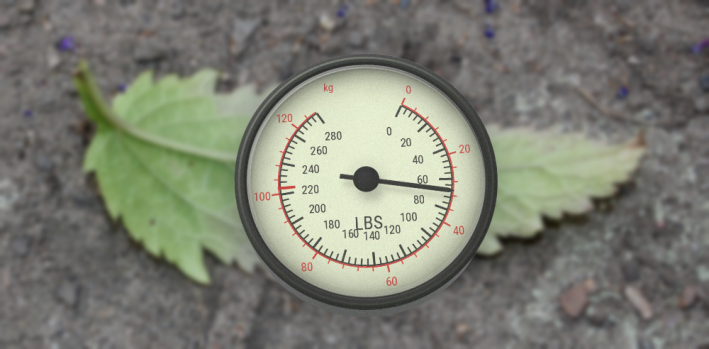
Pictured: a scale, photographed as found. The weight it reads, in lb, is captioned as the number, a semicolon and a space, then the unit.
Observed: 68; lb
